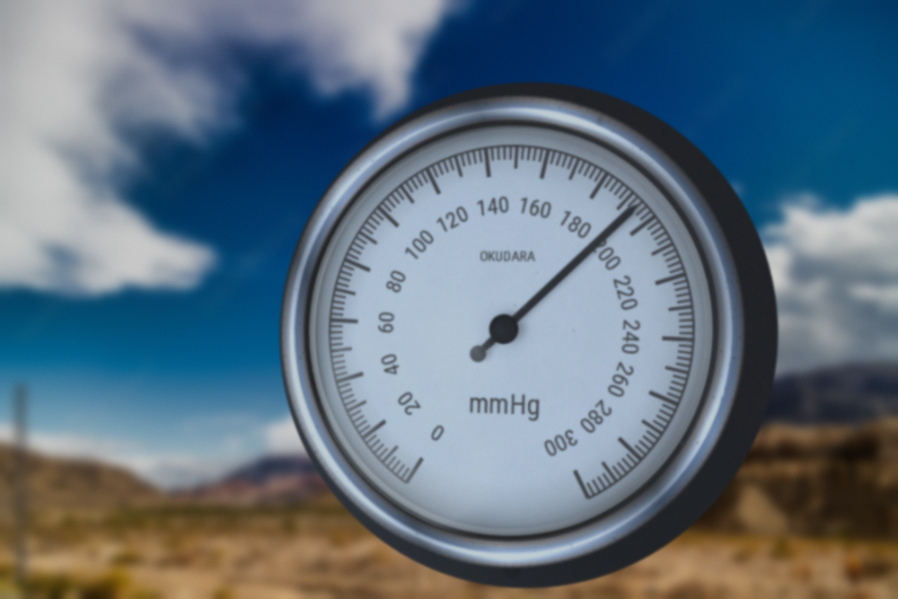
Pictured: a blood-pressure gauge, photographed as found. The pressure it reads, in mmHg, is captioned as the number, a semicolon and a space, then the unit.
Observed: 194; mmHg
